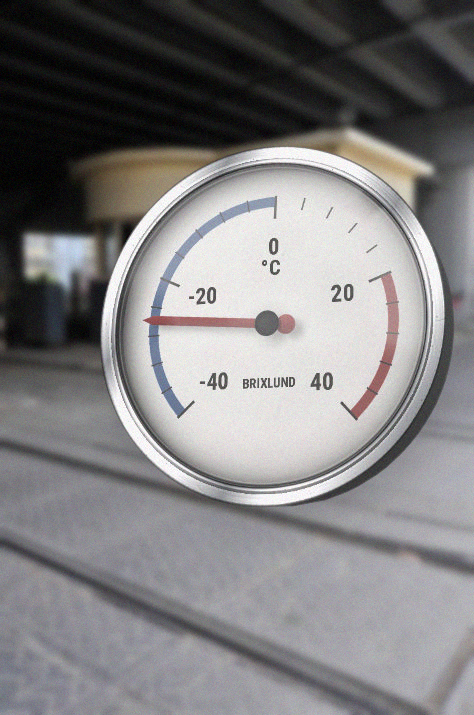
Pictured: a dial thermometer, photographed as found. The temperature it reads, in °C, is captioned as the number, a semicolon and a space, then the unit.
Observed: -26; °C
